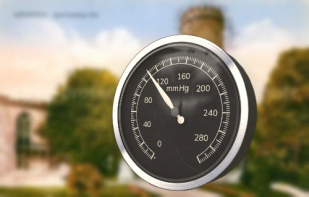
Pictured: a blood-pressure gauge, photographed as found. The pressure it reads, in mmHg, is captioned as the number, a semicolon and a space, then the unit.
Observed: 110; mmHg
